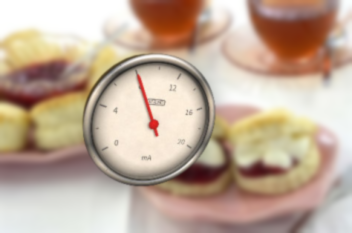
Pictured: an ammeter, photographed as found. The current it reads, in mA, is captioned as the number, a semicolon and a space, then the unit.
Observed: 8; mA
